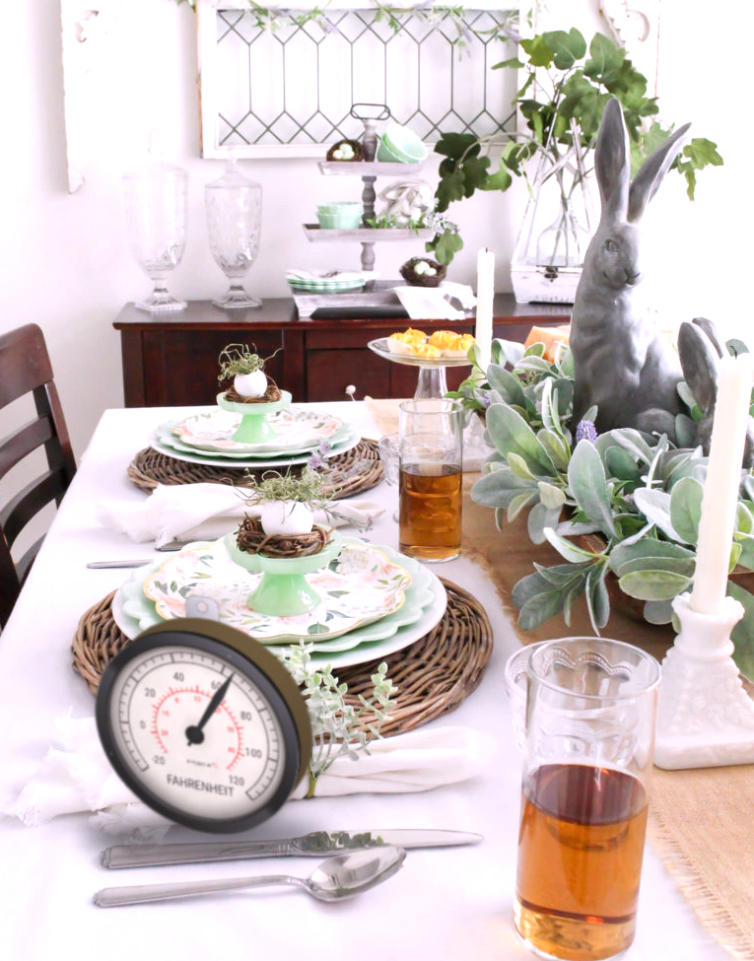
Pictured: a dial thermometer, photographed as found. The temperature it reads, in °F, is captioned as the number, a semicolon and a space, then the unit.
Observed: 64; °F
